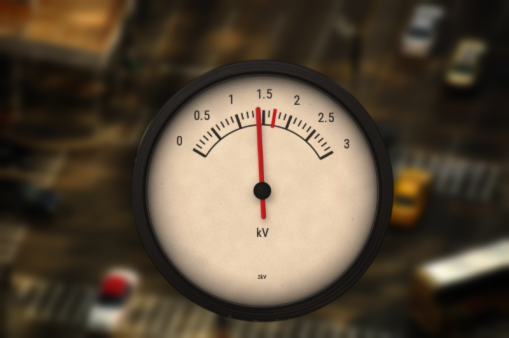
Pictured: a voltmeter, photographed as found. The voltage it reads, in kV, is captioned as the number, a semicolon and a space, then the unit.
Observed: 1.4; kV
